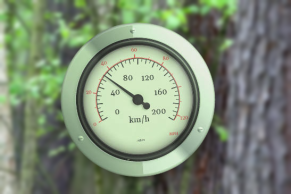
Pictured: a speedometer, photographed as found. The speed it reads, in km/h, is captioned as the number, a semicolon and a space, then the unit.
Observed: 55; km/h
